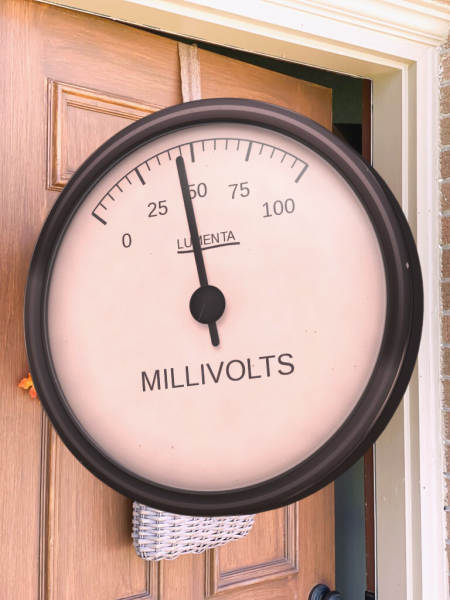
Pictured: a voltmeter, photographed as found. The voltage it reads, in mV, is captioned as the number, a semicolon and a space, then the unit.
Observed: 45; mV
